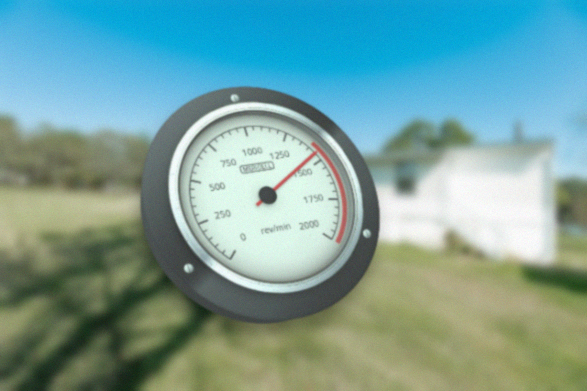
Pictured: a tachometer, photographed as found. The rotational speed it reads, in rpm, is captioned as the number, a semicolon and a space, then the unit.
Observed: 1450; rpm
